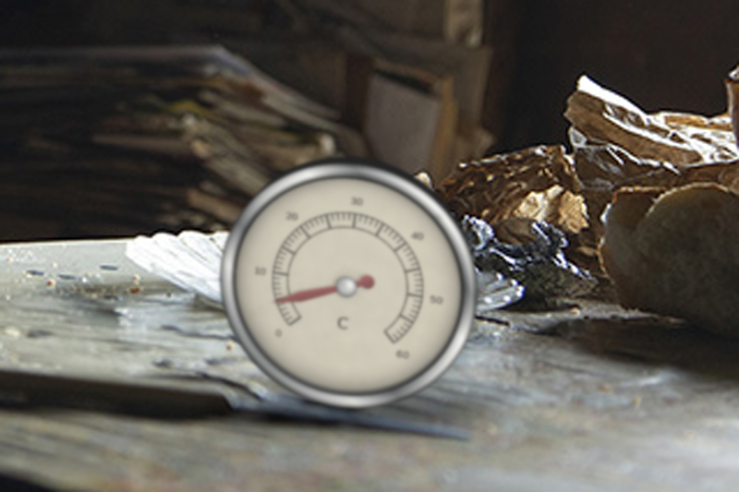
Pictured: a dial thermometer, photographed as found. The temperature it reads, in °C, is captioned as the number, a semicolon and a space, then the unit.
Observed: 5; °C
